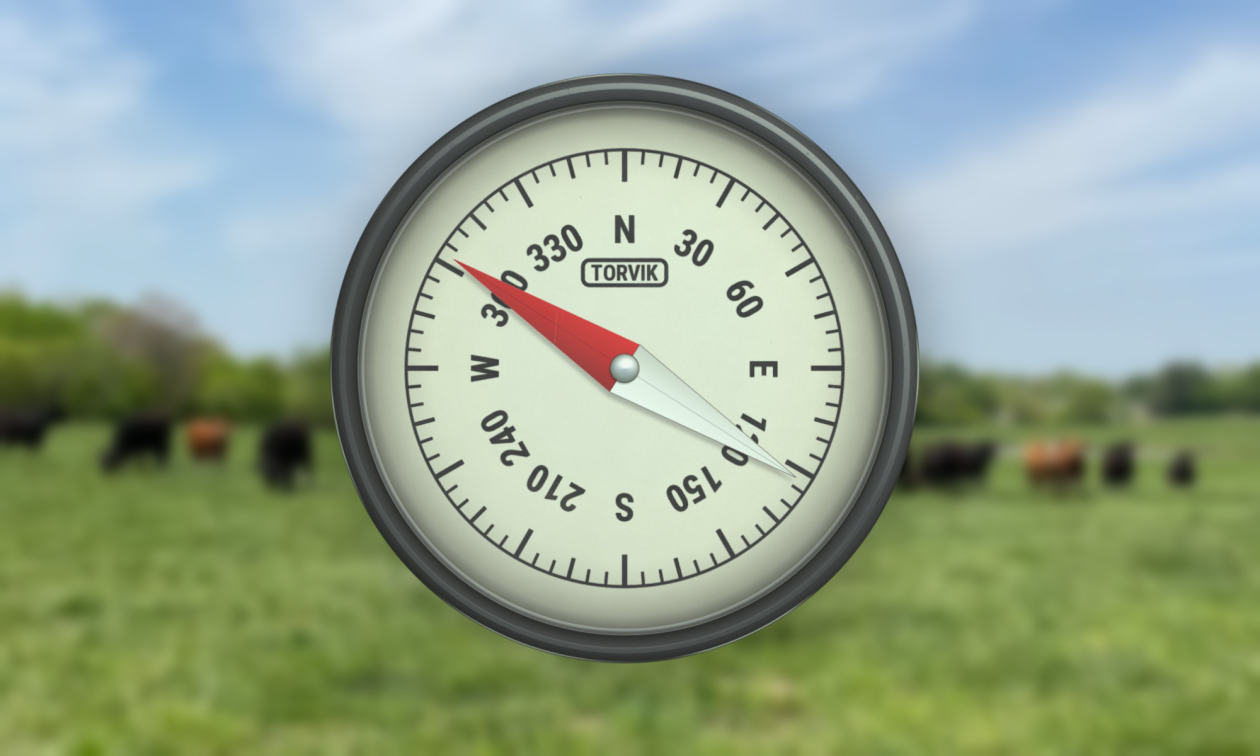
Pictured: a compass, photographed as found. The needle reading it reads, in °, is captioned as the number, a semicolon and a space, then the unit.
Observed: 302.5; °
